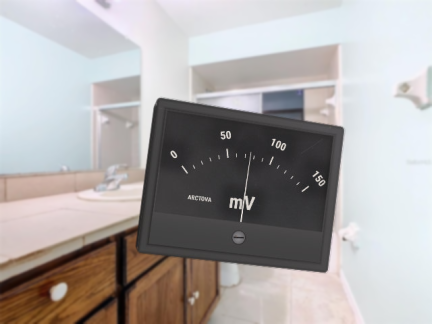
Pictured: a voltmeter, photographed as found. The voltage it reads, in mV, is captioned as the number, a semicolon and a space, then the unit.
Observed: 75; mV
